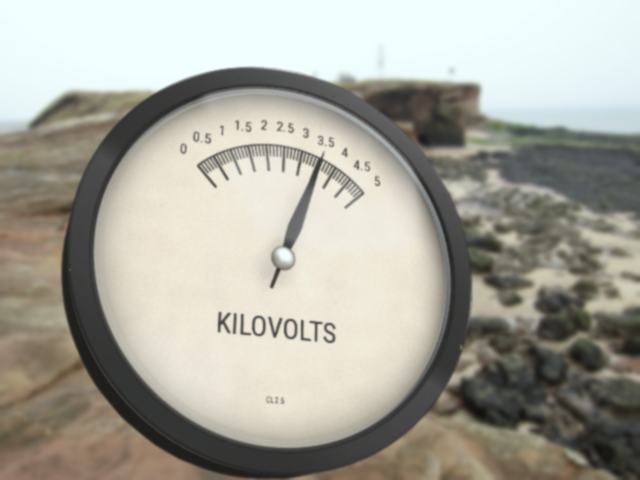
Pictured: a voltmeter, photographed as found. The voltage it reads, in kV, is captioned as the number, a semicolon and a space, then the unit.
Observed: 3.5; kV
